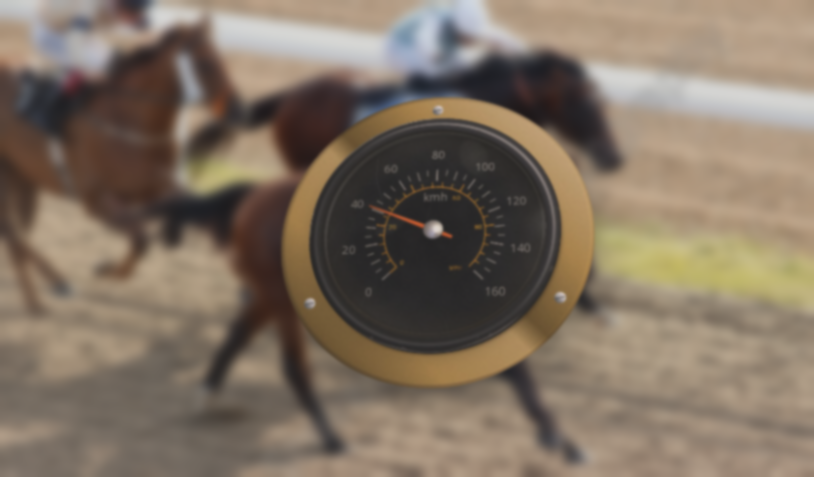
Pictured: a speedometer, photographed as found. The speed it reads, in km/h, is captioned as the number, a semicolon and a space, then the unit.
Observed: 40; km/h
